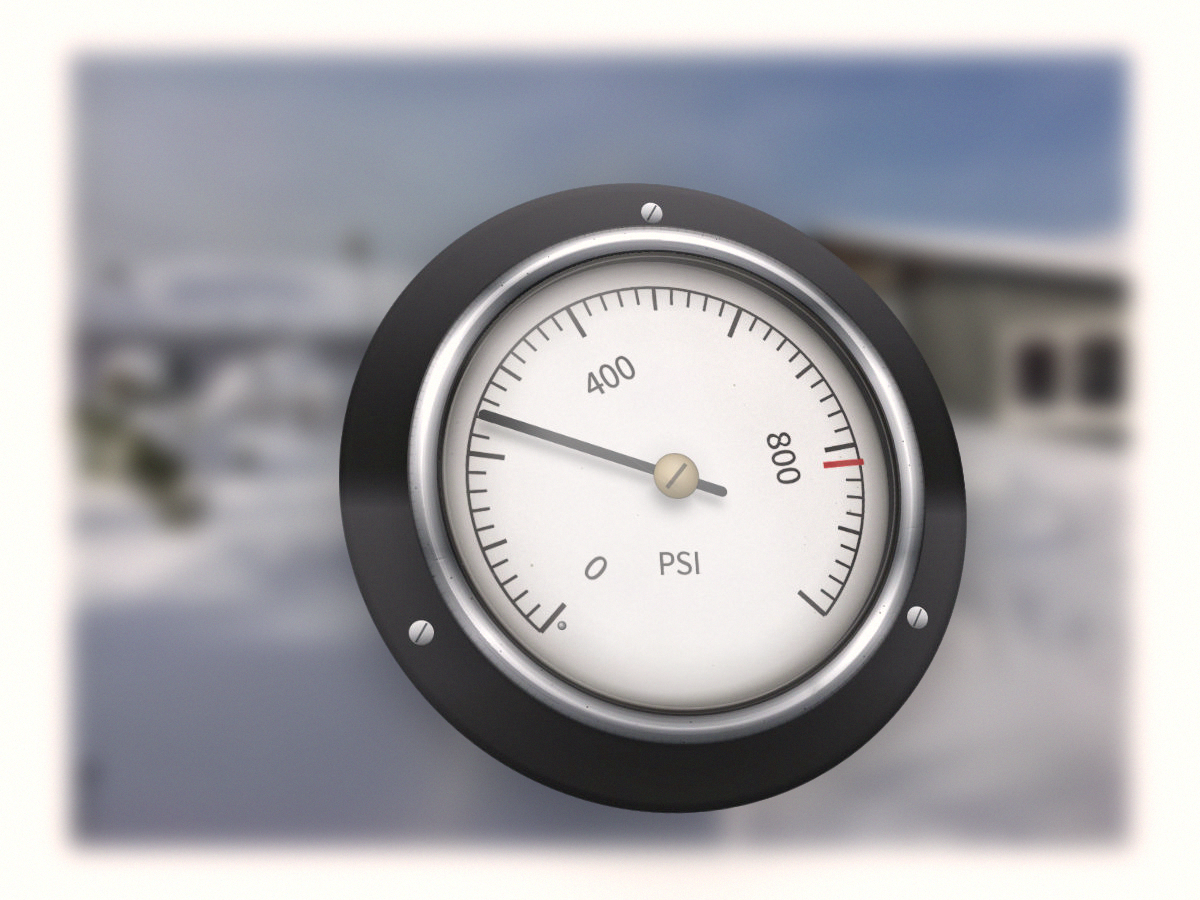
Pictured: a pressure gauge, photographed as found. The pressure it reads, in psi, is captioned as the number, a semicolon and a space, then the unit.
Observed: 240; psi
